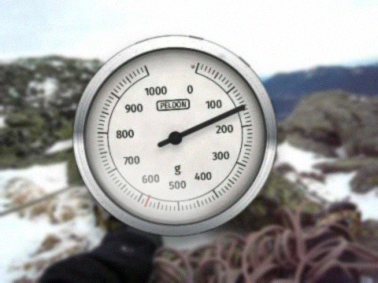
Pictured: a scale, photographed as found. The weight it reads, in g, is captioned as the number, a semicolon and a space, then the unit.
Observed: 150; g
